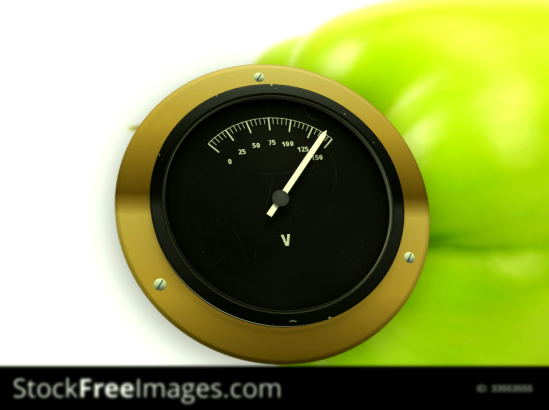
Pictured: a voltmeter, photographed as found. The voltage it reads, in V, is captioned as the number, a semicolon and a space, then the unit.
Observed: 140; V
